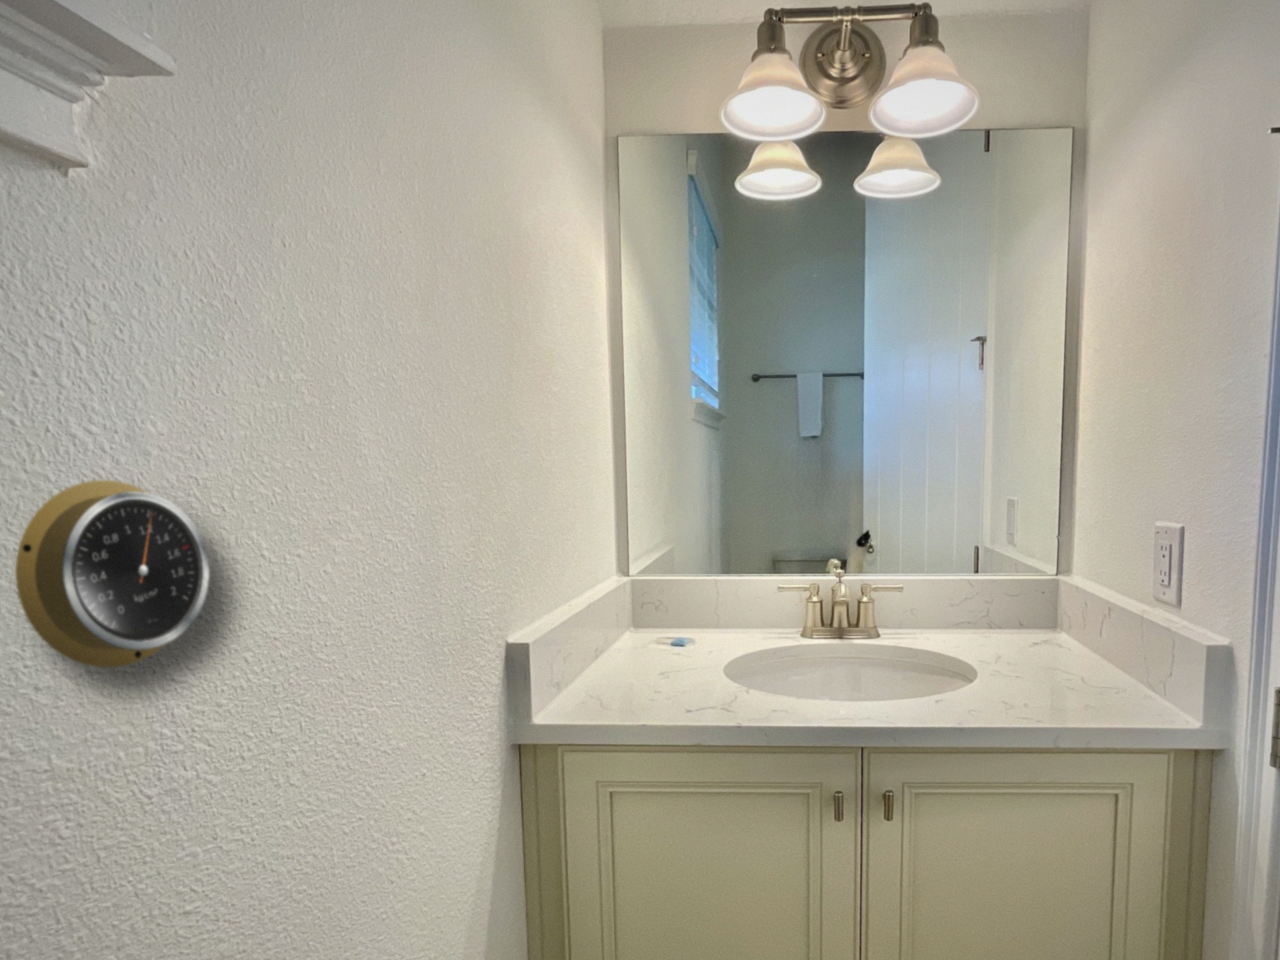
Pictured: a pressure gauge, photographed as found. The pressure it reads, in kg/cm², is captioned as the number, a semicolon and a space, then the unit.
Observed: 1.2; kg/cm²
